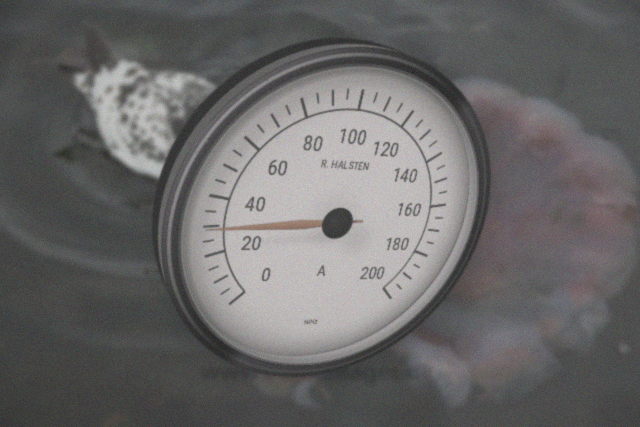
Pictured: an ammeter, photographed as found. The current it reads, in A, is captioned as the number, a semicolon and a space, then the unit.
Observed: 30; A
